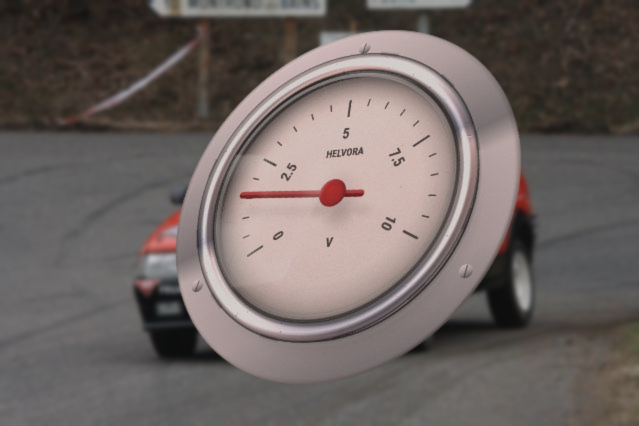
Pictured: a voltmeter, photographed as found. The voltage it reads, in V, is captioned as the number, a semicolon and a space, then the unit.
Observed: 1.5; V
